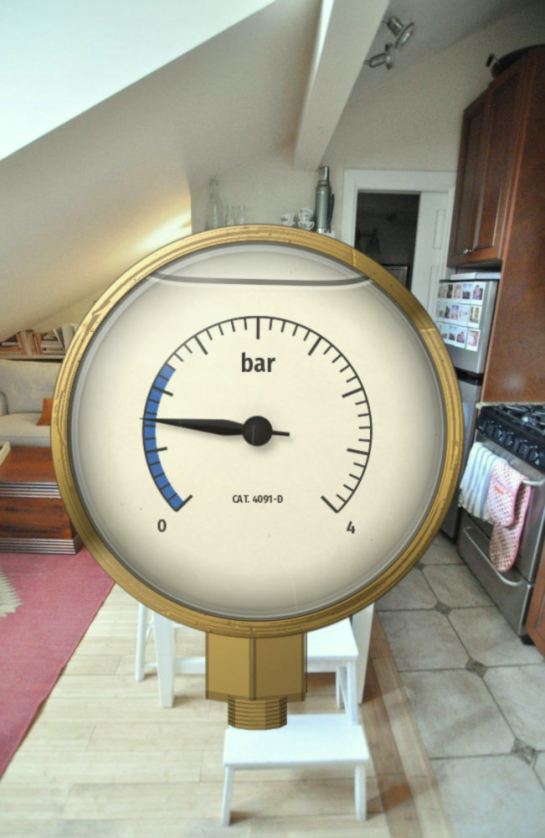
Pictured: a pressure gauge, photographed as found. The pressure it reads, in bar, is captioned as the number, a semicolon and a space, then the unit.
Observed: 0.75; bar
